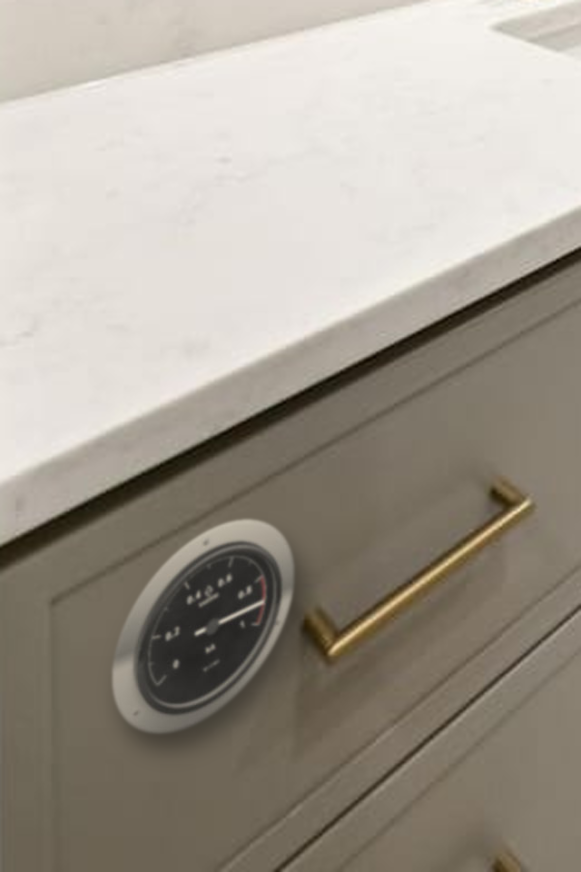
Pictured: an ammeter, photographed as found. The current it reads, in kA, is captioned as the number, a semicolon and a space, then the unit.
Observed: 0.9; kA
